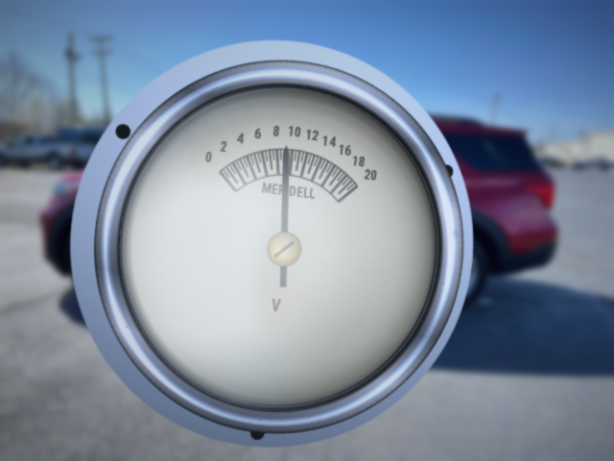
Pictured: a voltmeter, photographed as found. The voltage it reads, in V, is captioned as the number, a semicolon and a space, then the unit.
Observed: 9; V
